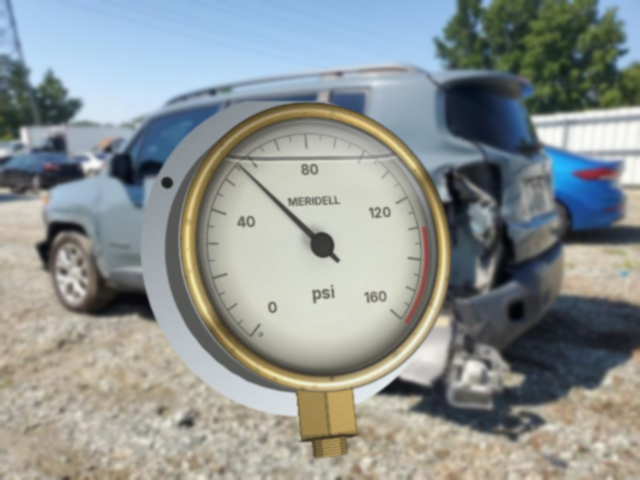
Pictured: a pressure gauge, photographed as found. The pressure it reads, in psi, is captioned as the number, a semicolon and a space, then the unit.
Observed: 55; psi
